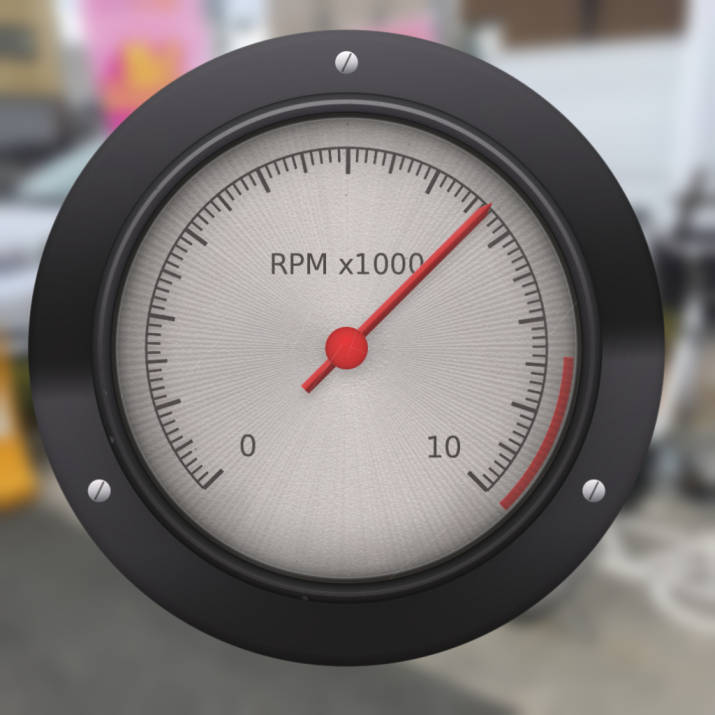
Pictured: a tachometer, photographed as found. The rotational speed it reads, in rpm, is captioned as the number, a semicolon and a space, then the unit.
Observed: 6650; rpm
